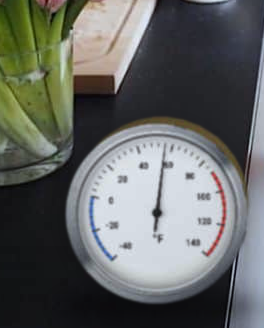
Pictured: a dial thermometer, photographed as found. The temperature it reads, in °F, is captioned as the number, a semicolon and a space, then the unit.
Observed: 56; °F
